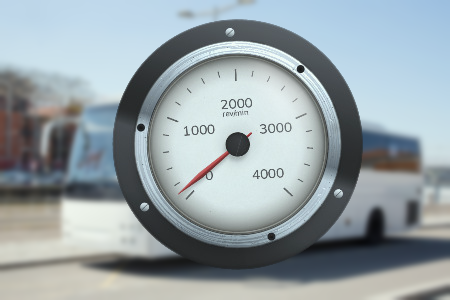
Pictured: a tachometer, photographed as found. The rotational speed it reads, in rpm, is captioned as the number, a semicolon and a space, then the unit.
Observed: 100; rpm
